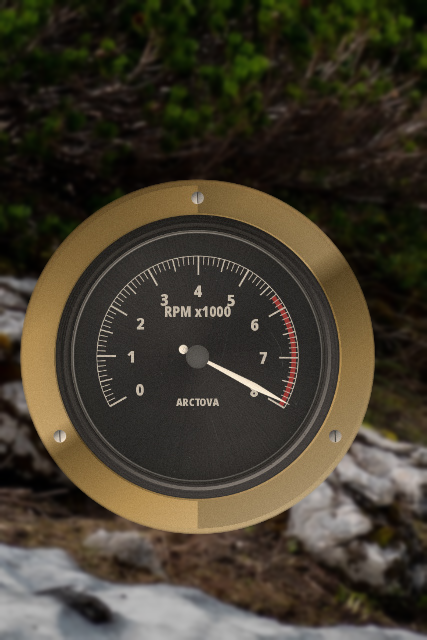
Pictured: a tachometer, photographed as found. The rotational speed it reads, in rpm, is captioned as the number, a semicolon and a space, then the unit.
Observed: 7900; rpm
